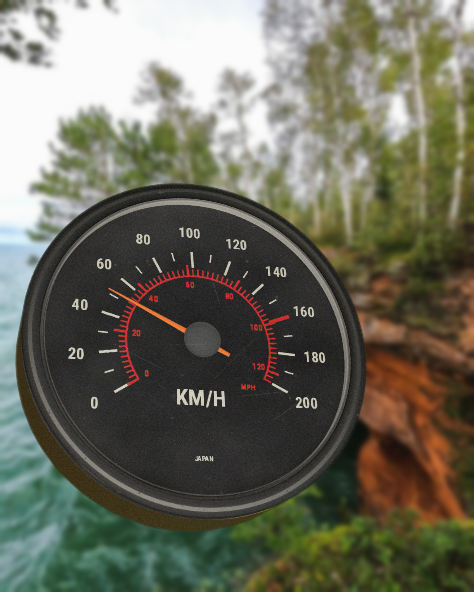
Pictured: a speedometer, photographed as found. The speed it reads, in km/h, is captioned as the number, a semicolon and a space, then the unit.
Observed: 50; km/h
